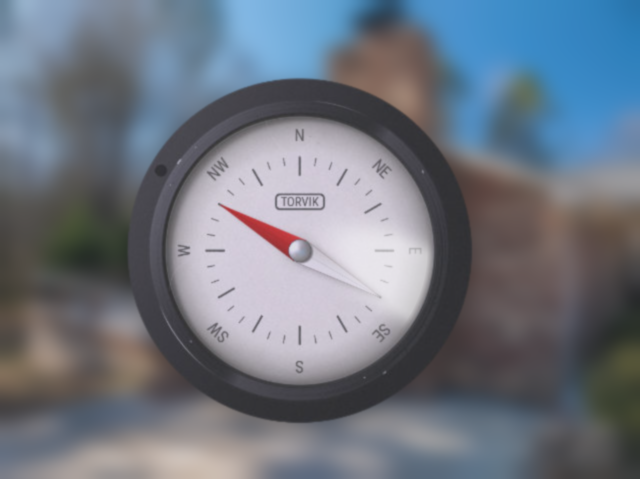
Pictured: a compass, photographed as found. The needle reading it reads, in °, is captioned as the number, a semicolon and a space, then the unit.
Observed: 300; °
